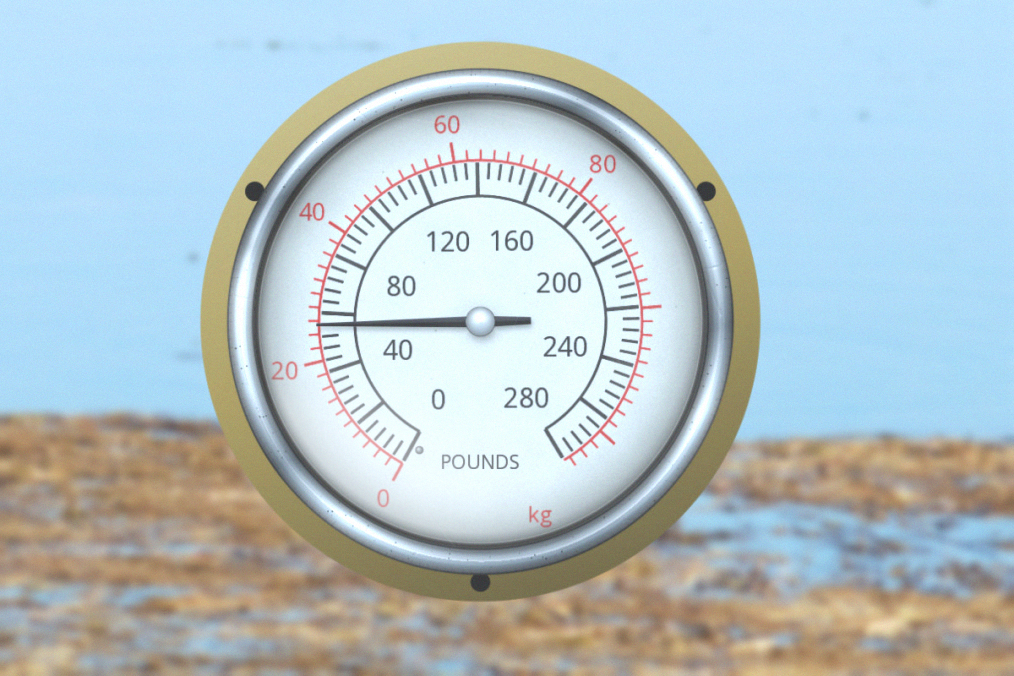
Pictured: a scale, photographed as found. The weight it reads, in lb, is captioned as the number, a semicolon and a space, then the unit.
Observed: 56; lb
